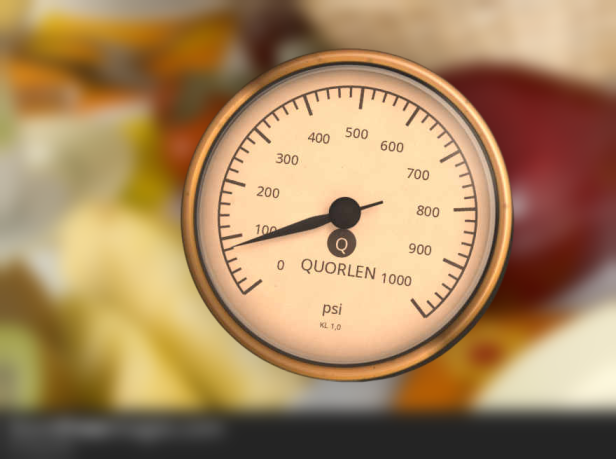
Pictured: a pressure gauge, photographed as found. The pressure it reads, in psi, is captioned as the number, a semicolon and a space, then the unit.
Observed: 80; psi
